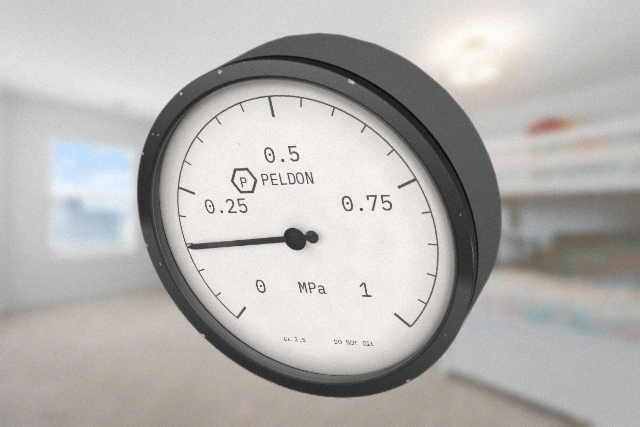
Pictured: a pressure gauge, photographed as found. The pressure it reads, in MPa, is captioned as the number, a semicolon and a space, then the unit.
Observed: 0.15; MPa
